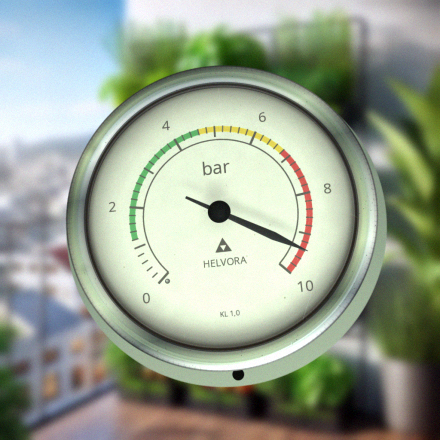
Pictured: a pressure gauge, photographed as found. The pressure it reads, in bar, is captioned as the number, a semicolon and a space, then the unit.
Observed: 9.4; bar
